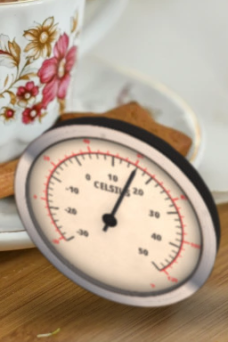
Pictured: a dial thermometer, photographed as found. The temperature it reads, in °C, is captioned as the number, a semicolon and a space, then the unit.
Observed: 16; °C
